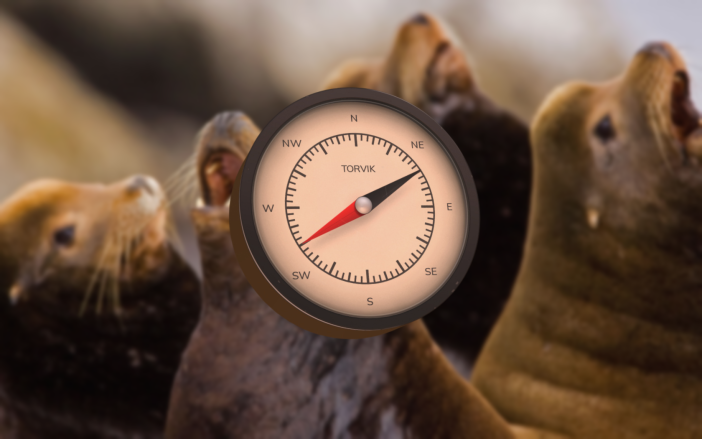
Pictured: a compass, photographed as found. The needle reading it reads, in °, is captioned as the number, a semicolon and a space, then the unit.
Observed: 240; °
